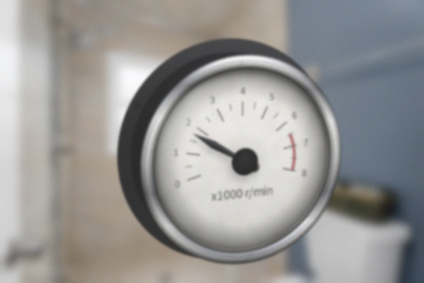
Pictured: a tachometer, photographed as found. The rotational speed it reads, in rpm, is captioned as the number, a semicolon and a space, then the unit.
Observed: 1750; rpm
